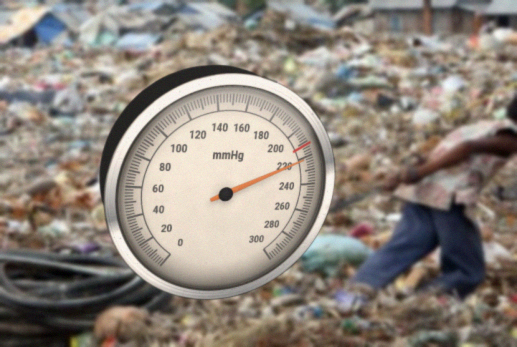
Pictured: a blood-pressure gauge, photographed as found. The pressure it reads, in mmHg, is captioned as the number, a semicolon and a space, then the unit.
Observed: 220; mmHg
